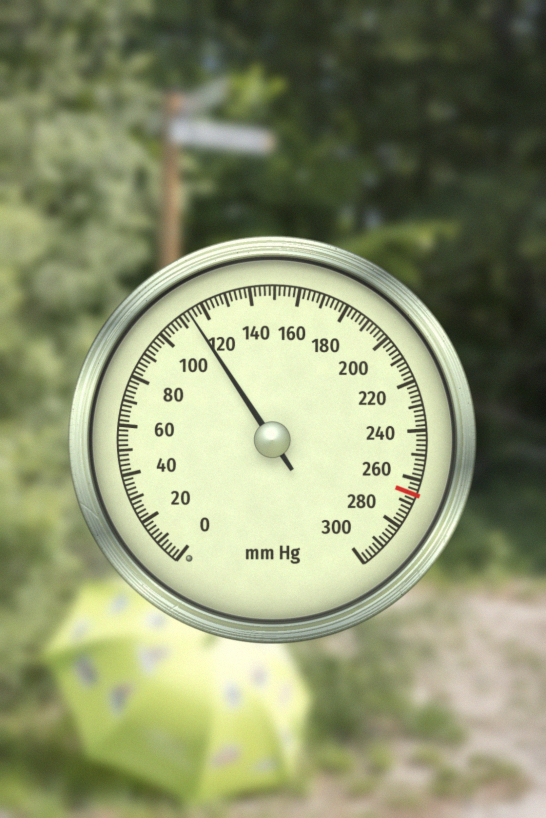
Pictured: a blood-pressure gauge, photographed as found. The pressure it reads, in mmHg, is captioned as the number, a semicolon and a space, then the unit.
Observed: 114; mmHg
